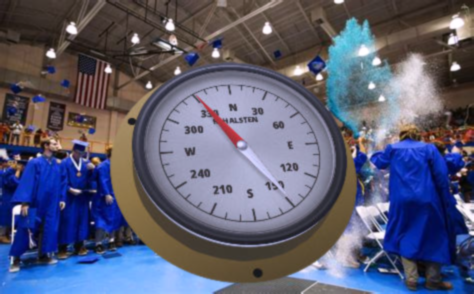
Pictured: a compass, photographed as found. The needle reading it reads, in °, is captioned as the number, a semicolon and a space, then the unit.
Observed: 330; °
